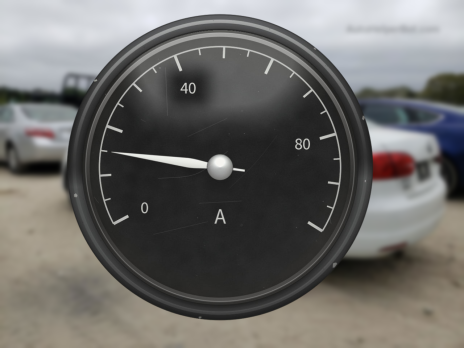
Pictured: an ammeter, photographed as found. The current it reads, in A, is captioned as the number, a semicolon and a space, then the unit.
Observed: 15; A
